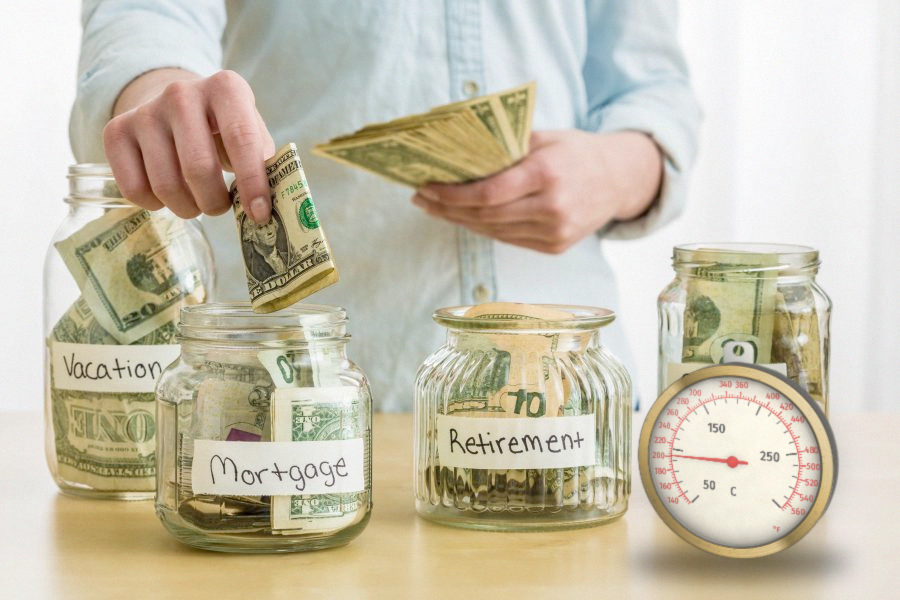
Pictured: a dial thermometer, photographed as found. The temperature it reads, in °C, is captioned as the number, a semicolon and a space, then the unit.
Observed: 95; °C
